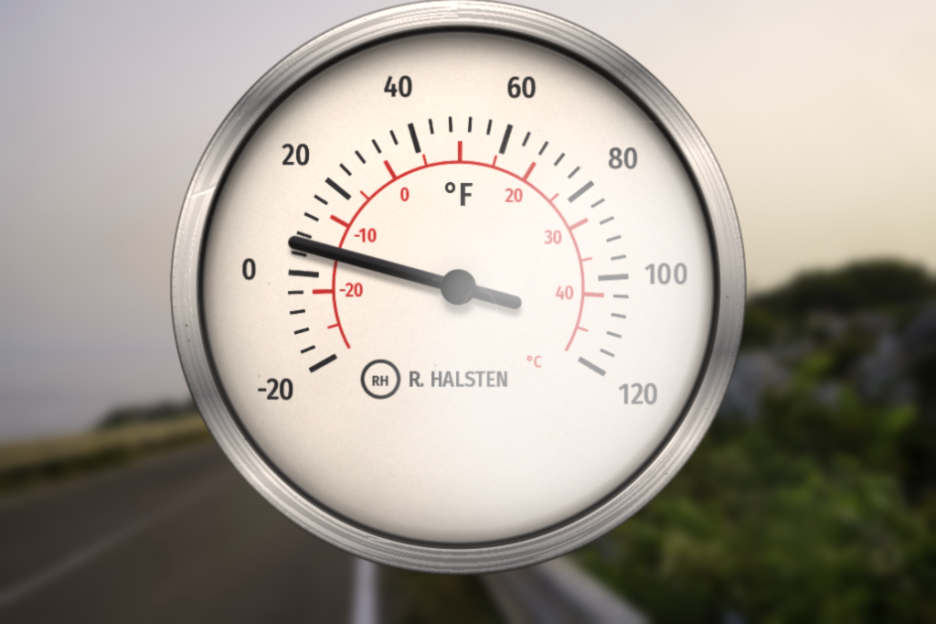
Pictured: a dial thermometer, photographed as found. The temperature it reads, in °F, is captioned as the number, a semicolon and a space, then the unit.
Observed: 6; °F
